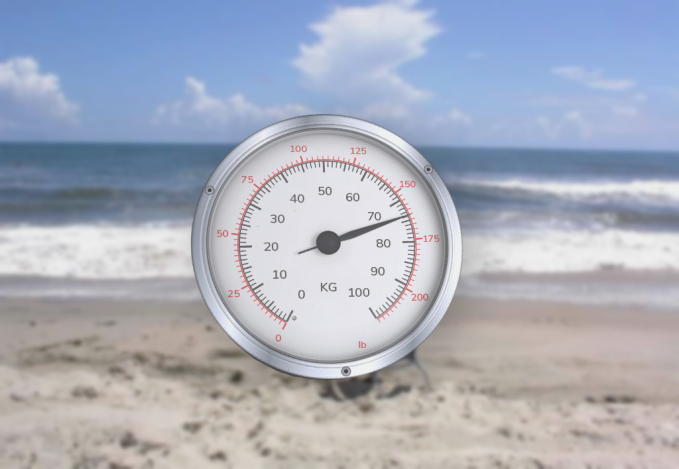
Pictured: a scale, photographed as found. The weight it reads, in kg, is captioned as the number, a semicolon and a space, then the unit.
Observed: 74; kg
